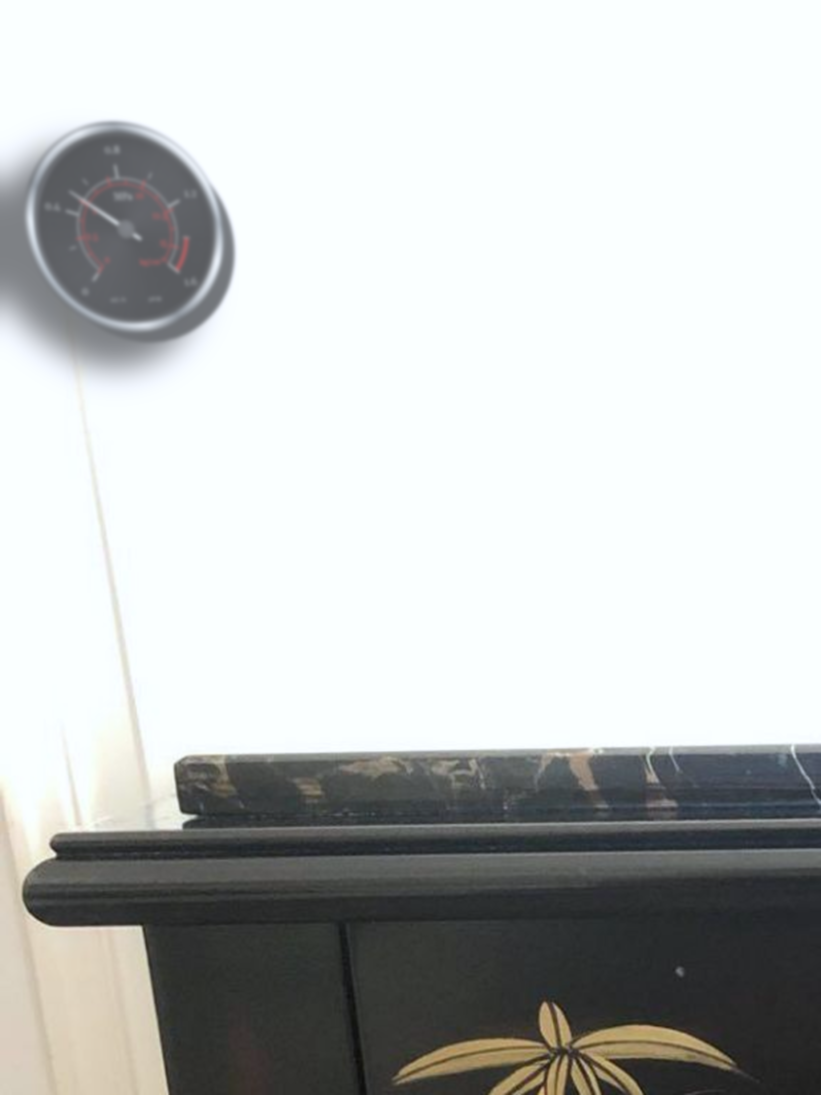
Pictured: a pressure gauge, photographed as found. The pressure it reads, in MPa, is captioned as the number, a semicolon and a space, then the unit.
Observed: 0.5; MPa
